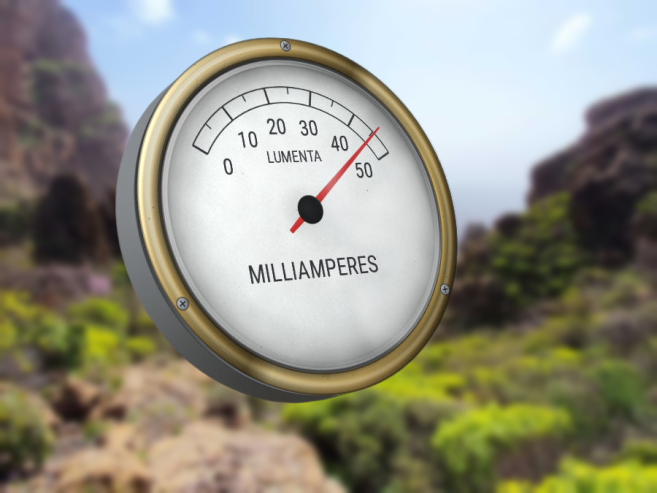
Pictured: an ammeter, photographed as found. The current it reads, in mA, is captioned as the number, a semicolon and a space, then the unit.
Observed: 45; mA
